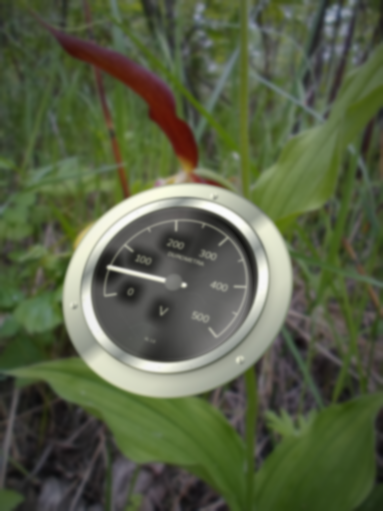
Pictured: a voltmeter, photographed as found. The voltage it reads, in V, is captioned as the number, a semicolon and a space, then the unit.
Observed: 50; V
